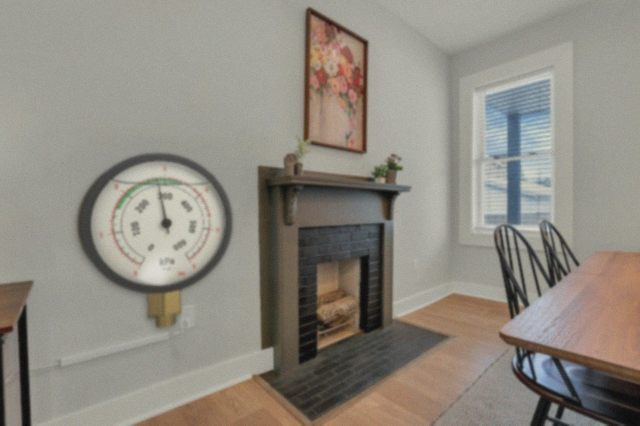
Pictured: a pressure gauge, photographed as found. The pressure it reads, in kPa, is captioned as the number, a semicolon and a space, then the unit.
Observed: 280; kPa
